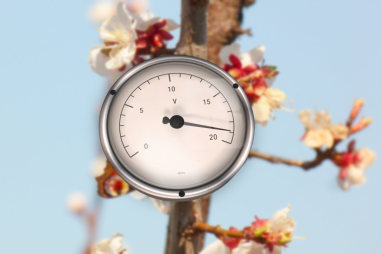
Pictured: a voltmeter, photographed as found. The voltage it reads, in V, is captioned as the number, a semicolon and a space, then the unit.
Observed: 19; V
